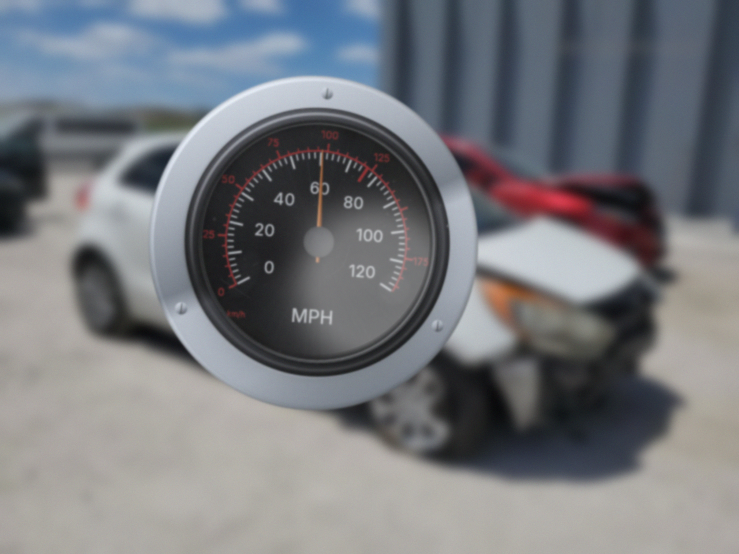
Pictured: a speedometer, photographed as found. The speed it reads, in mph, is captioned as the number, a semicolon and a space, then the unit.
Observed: 60; mph
